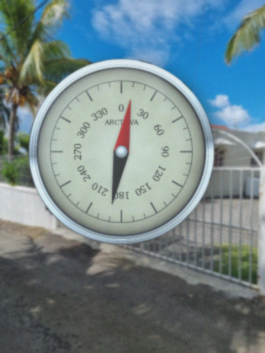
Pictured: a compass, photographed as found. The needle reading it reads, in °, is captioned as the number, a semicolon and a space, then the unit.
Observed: 10; °
